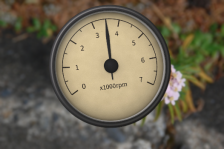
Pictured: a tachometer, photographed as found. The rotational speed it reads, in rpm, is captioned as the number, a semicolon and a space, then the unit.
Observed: 3500; rpm
